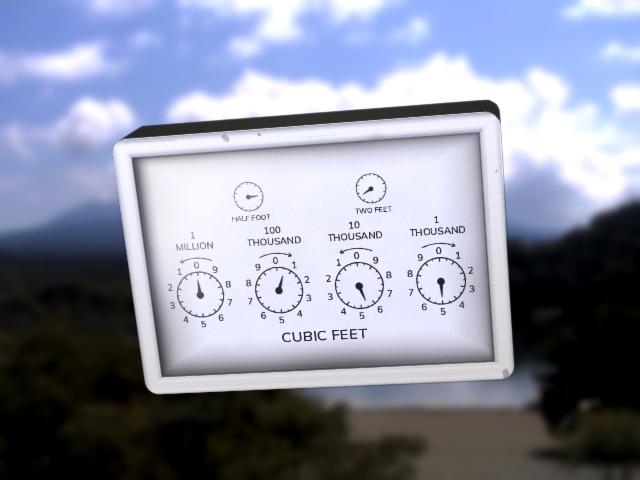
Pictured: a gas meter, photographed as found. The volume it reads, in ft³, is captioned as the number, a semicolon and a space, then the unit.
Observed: 5500; ft³
